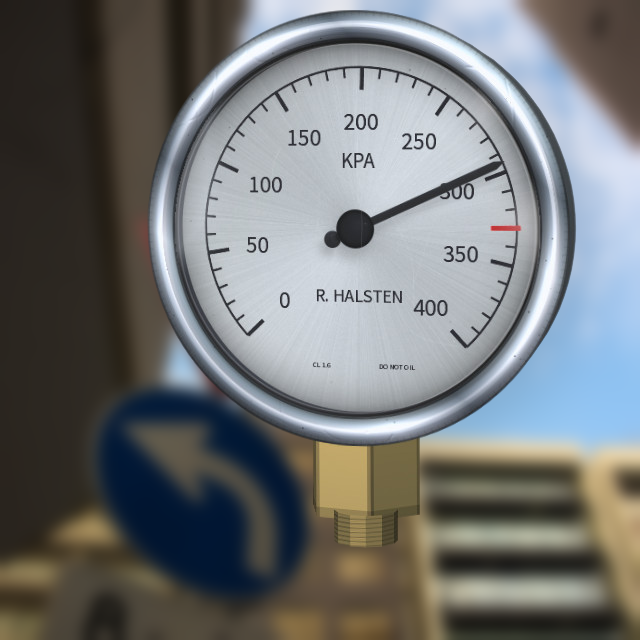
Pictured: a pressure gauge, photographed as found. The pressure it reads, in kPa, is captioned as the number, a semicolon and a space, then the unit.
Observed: 295; kPa
